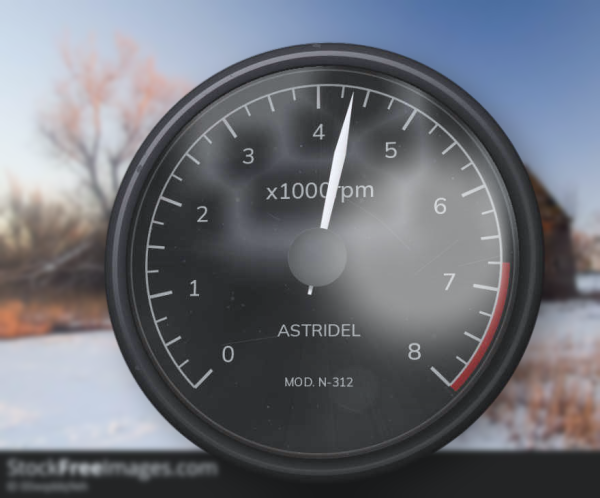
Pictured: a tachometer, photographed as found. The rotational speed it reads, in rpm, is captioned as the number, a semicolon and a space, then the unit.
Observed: 4375; rpm
